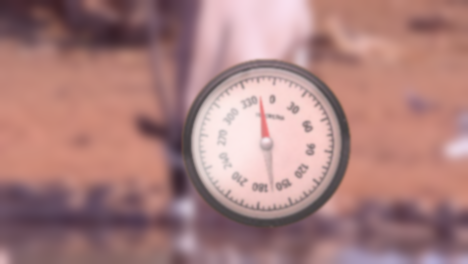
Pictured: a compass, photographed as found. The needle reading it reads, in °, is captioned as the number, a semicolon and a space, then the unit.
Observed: 345; °
